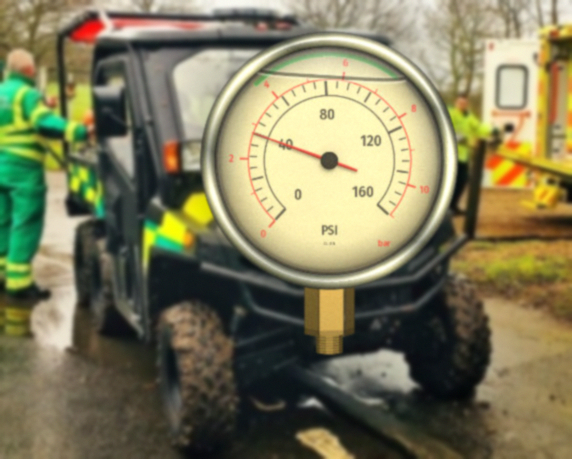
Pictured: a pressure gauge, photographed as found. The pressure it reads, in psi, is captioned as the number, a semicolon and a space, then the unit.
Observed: 40; psi
